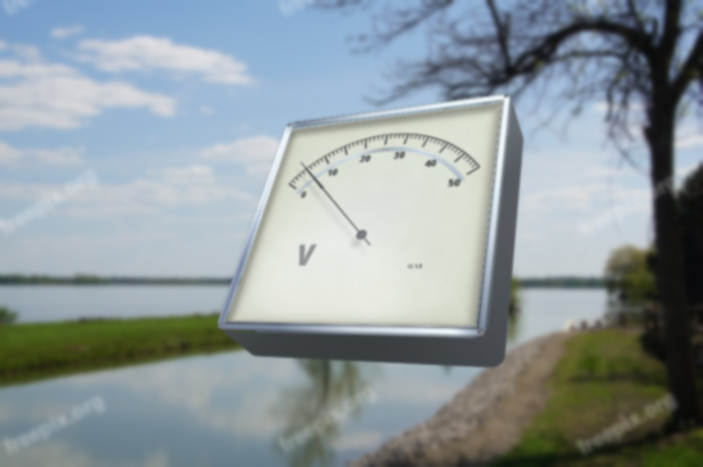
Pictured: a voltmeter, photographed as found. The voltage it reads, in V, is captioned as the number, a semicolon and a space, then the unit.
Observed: 5; V
